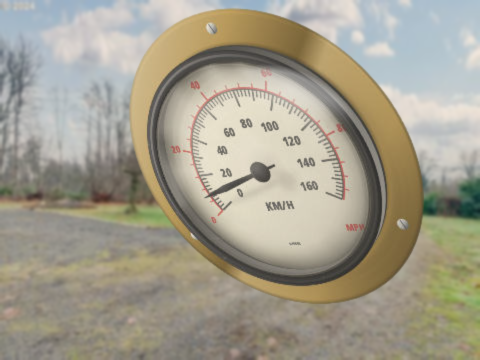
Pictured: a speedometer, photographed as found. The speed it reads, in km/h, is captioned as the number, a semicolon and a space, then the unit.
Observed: 10; km/h
